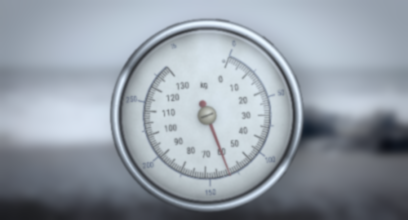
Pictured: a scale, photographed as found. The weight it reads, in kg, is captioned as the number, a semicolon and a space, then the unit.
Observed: 60; kg
